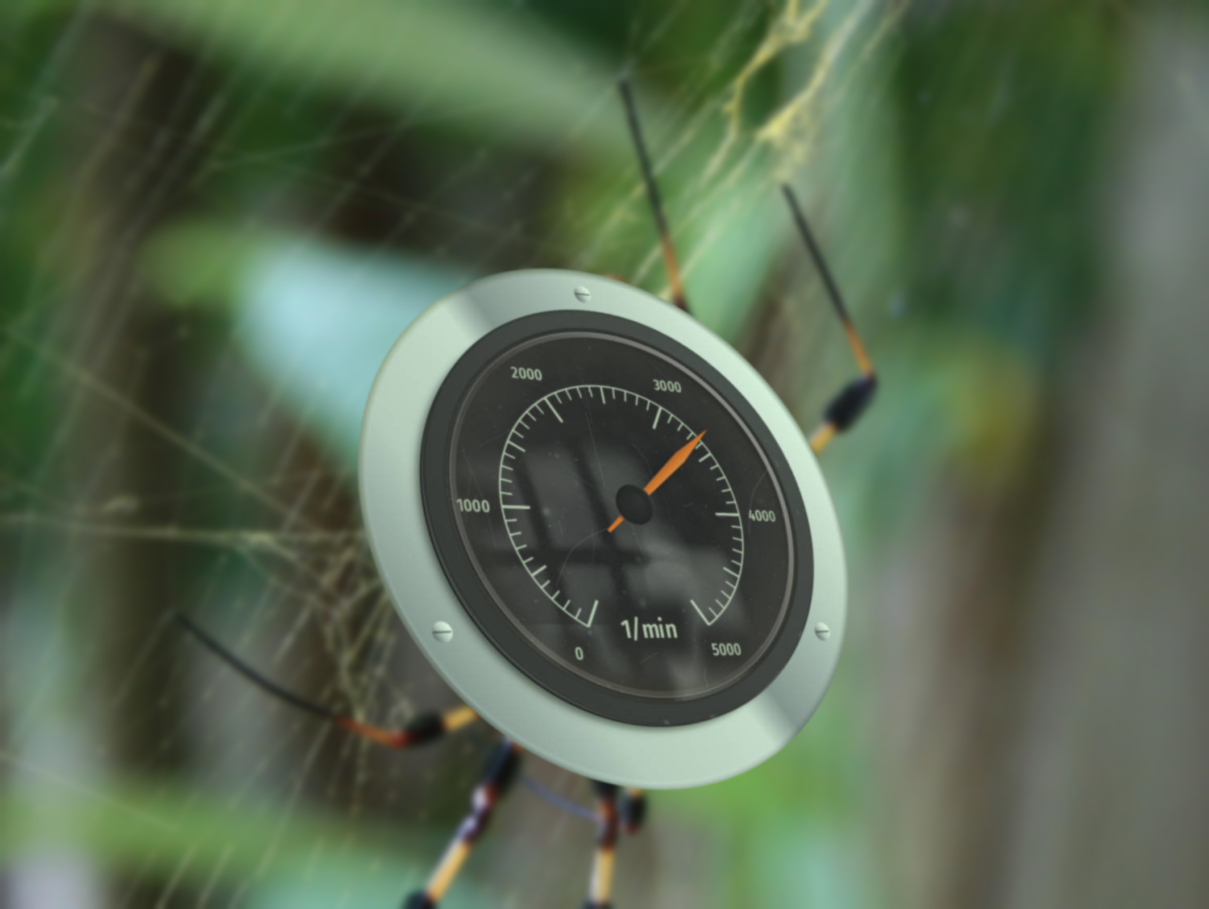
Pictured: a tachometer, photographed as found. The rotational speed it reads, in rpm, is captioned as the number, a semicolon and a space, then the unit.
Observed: 3350; rpm
